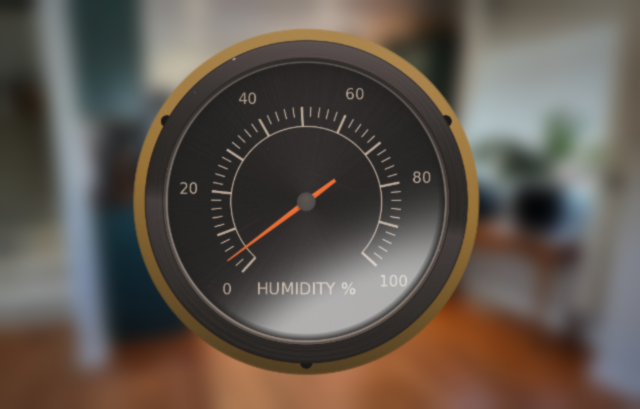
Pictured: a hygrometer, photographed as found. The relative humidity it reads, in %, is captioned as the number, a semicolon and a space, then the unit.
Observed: 4; %
